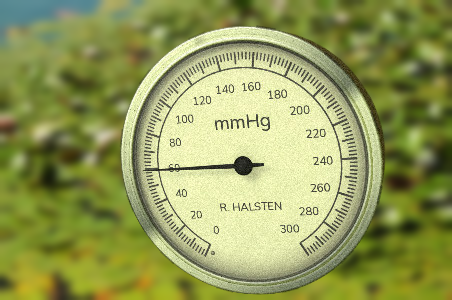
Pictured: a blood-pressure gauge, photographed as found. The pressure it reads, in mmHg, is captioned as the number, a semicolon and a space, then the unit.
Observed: 60; mmHg
